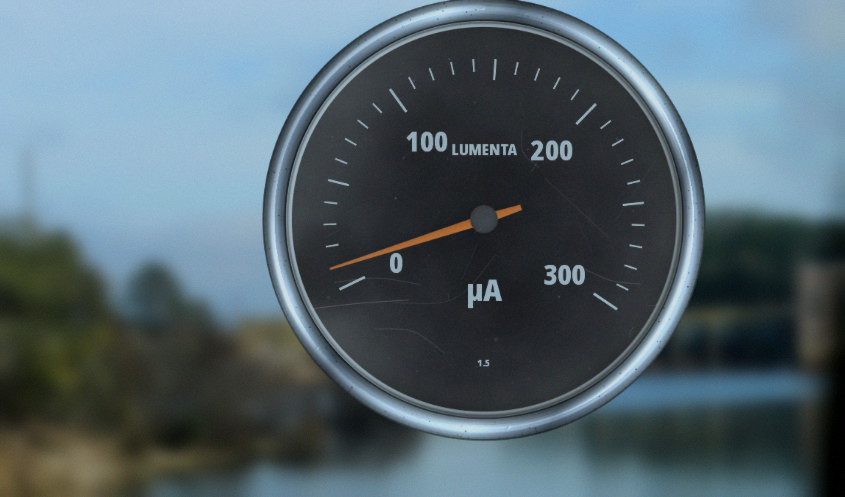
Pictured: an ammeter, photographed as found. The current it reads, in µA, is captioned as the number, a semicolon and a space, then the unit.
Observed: 10; µA
